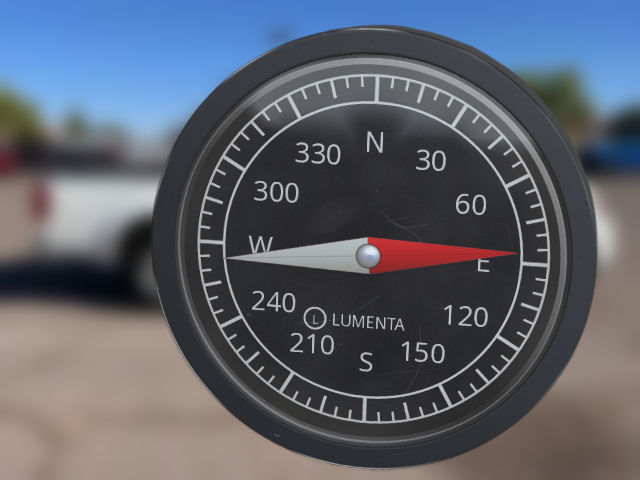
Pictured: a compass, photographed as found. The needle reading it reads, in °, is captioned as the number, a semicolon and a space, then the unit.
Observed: 85; °
